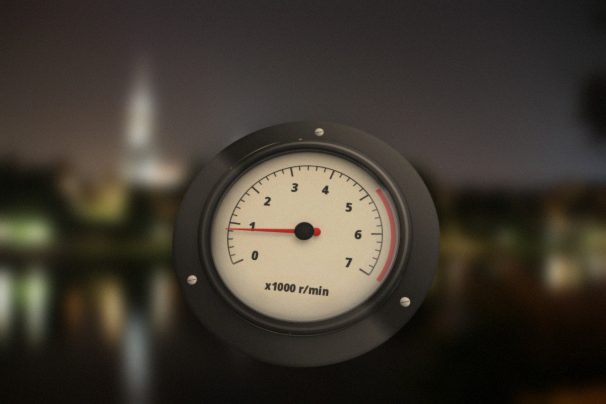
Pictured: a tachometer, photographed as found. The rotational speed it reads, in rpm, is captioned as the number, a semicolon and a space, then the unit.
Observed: 800; rpm
